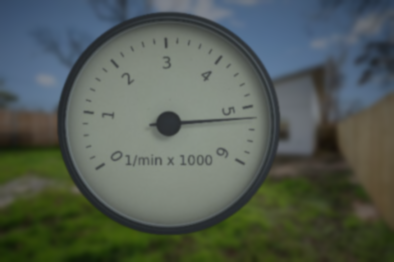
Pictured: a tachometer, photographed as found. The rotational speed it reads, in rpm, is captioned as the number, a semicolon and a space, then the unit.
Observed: 5200; rpm
